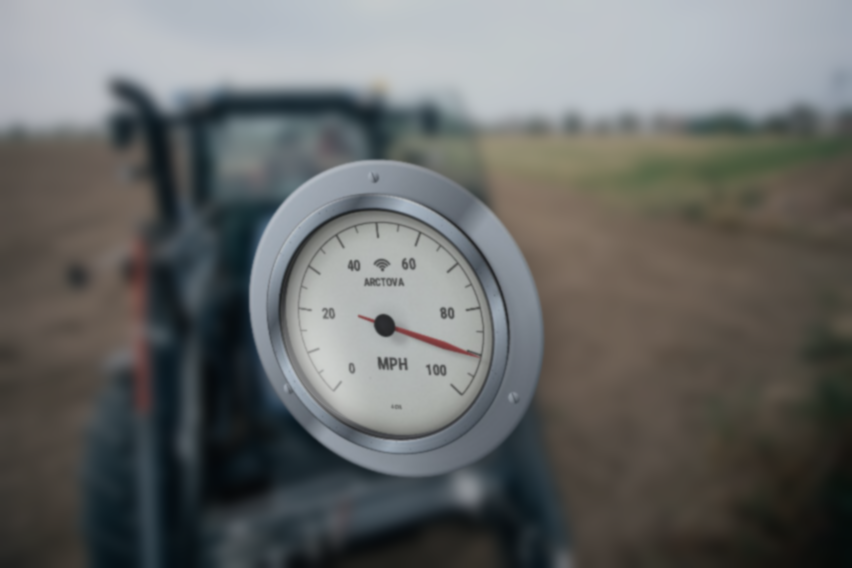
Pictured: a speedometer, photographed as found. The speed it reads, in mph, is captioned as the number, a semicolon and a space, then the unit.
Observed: 90; mph
